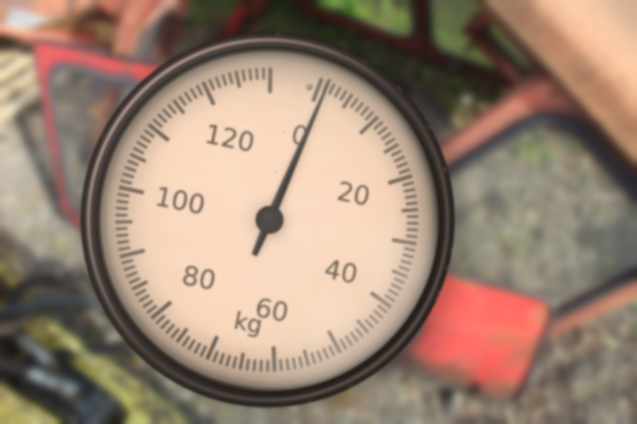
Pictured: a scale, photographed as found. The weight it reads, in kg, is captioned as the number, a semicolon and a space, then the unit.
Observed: 1; kg
